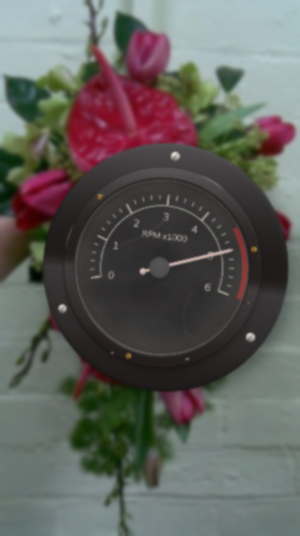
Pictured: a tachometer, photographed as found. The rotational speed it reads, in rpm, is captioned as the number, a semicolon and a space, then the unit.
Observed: 5000; rpm
